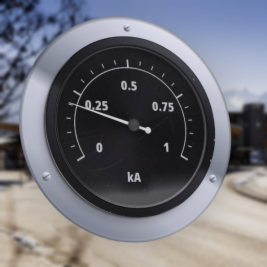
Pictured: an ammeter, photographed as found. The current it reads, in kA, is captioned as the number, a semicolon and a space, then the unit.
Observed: 0.2; kA
